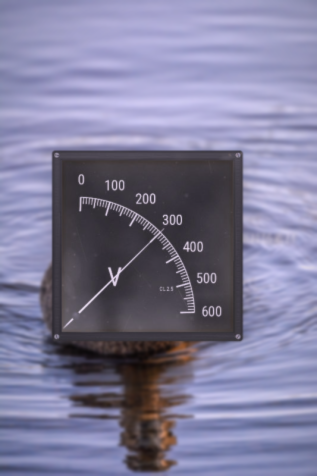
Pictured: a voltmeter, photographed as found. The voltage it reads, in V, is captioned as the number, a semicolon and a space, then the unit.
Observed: 300; V
